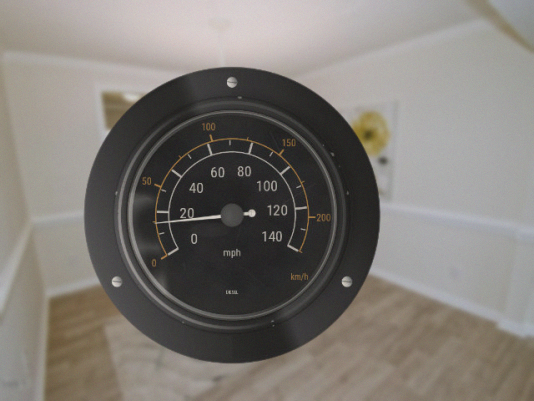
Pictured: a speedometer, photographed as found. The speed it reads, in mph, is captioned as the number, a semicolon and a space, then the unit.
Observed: 15; mph
